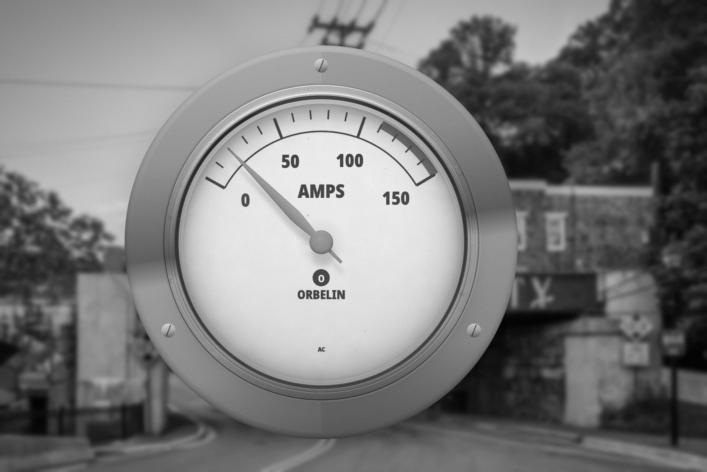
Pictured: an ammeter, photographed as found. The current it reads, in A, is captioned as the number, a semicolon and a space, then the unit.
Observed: 20; A
